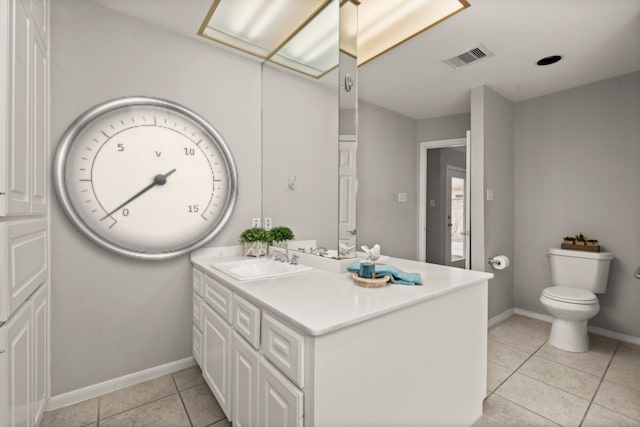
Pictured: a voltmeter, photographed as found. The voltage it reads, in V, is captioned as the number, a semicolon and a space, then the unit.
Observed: 0.5; V
